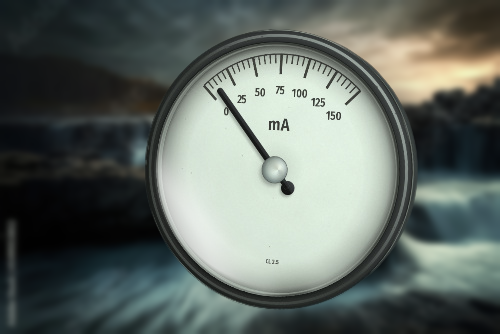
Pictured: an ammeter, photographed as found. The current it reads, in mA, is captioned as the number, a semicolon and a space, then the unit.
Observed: 10; mA
